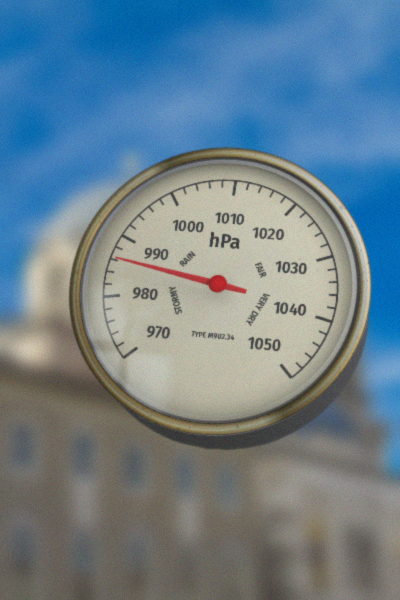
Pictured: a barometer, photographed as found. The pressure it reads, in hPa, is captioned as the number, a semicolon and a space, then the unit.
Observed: 986; hPa
